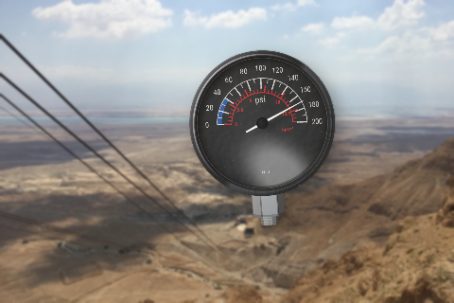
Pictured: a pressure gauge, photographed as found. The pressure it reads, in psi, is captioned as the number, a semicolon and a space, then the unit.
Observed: 170; psi
